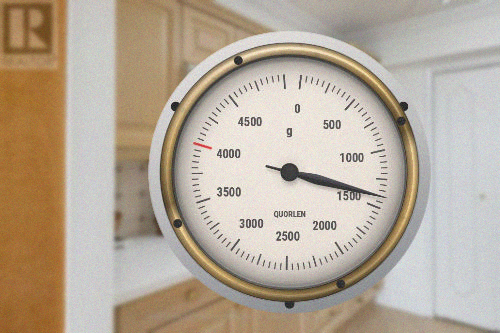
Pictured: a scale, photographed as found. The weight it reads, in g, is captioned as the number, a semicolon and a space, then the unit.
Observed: 1400; g
